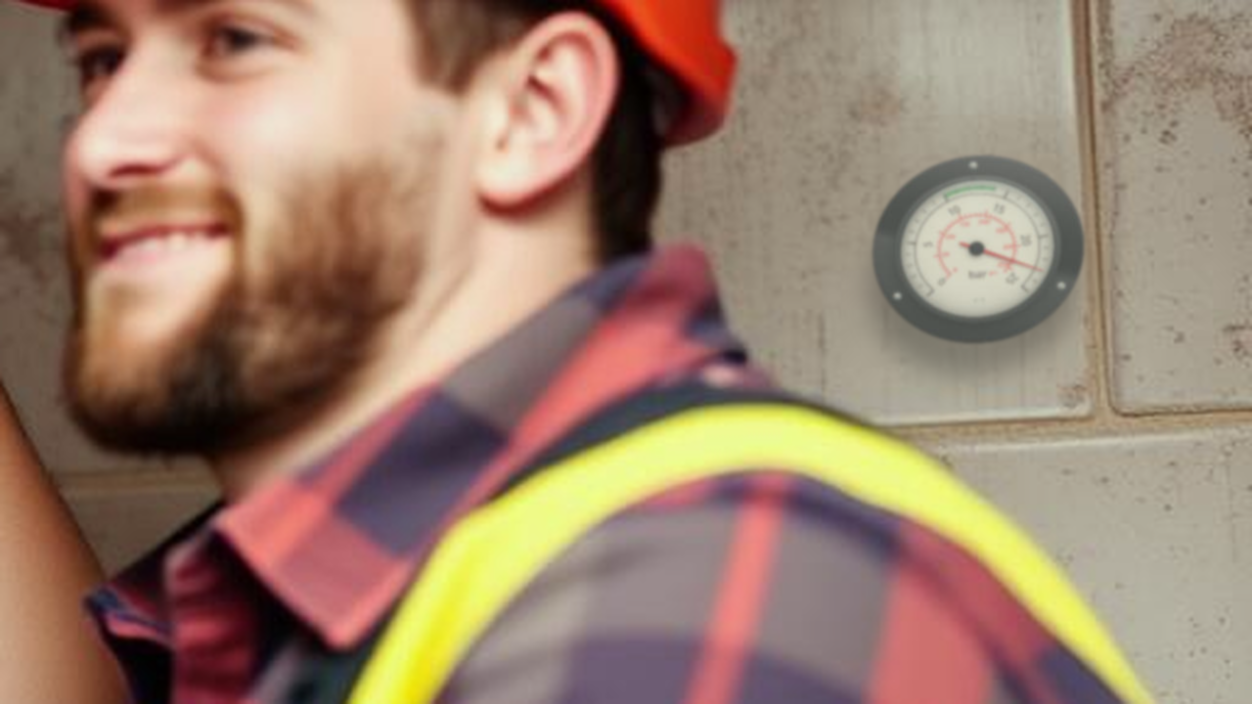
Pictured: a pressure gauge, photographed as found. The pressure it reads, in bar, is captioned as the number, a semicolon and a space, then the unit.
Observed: 23; bar
